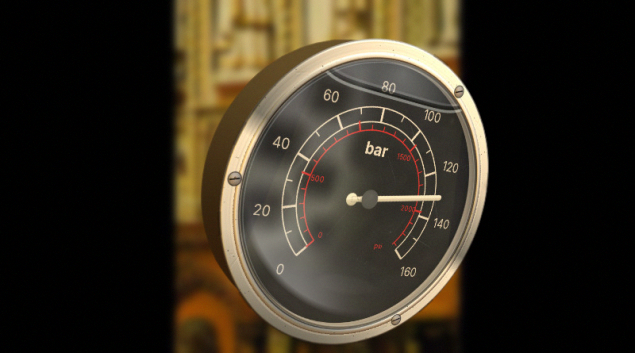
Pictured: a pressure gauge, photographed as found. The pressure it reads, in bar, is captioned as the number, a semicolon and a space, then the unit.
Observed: 130; bar
